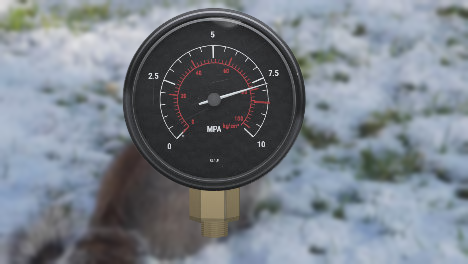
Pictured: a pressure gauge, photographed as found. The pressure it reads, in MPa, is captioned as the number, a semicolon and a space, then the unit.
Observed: 7.75; MPa
